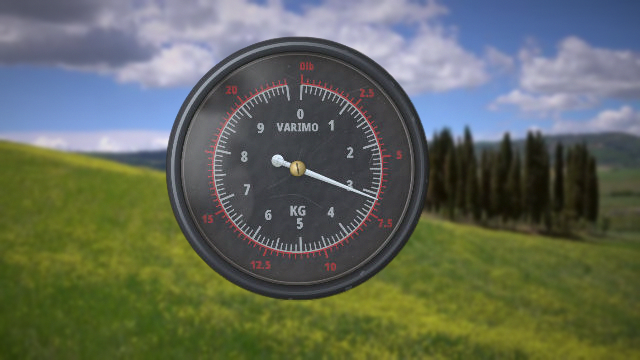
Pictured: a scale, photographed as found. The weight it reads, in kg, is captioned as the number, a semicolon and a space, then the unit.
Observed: 3.1; kg
